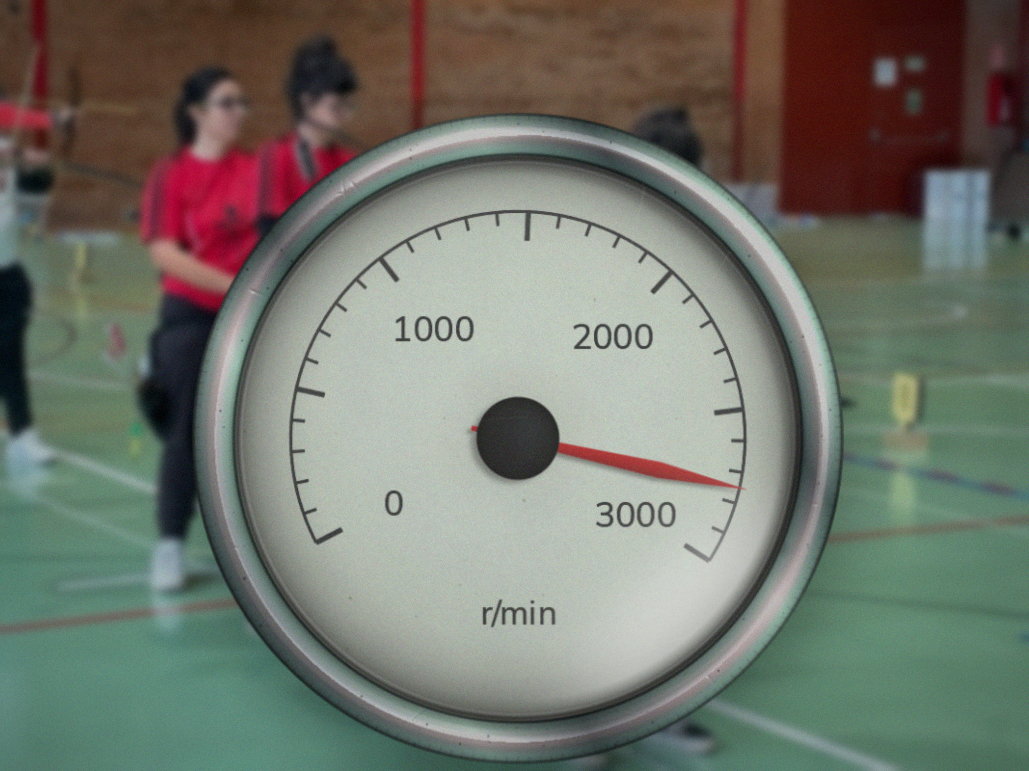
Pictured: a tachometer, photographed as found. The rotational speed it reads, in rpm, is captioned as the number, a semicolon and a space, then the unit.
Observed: 2750; rpm
